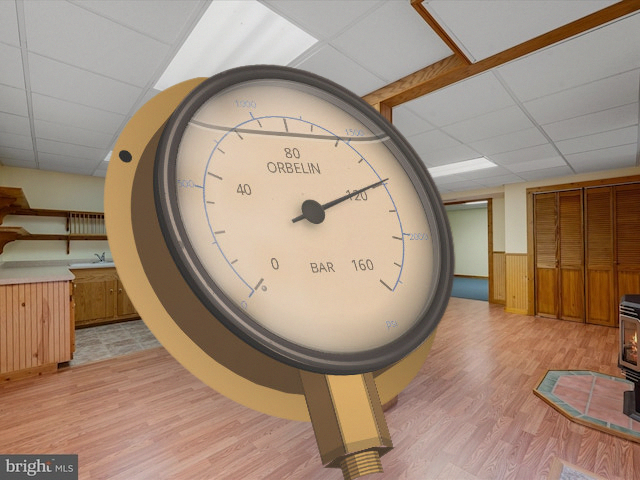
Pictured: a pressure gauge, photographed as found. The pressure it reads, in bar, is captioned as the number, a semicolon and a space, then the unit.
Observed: 120; bar
